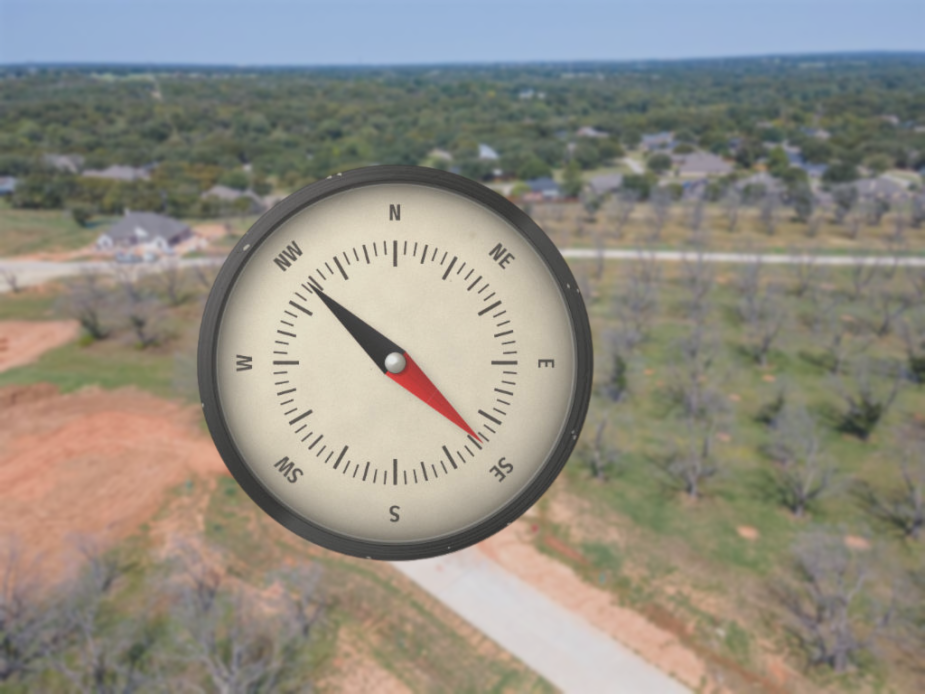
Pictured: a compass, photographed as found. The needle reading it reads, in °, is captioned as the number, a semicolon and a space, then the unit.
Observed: 132.5; °
